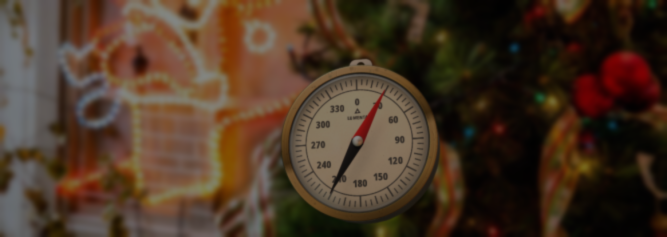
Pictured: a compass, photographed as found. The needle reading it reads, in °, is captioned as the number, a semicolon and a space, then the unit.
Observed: 30; °
